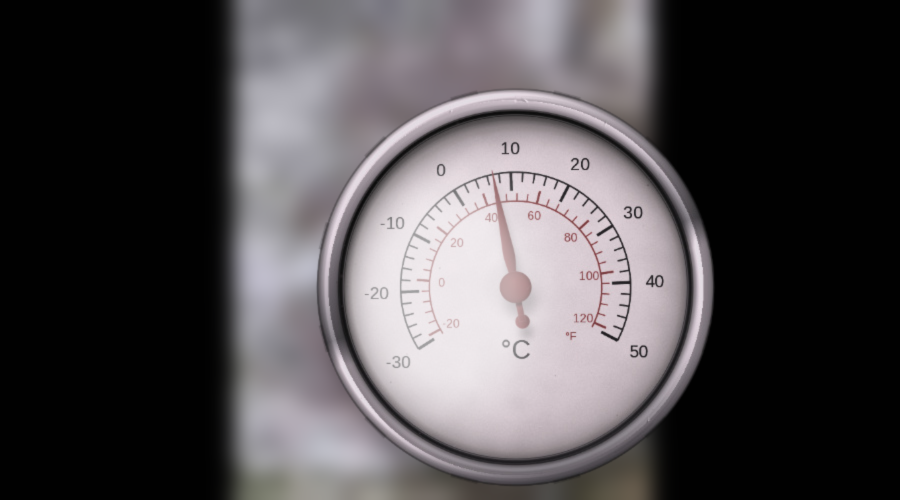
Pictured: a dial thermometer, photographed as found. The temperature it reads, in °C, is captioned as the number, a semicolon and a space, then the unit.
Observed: 7; °C
